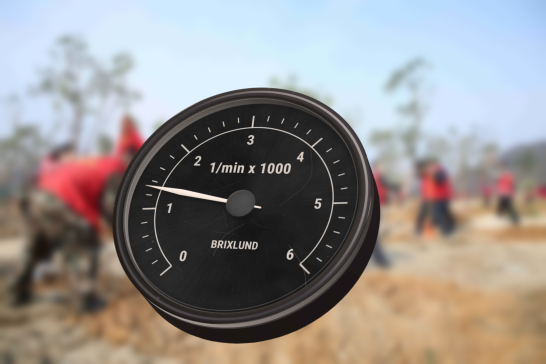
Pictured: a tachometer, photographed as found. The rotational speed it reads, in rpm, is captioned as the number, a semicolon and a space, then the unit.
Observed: 1300; rpm
